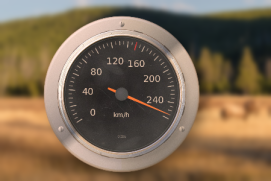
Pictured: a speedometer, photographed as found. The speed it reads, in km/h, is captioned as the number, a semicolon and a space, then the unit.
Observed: 255; km/h
